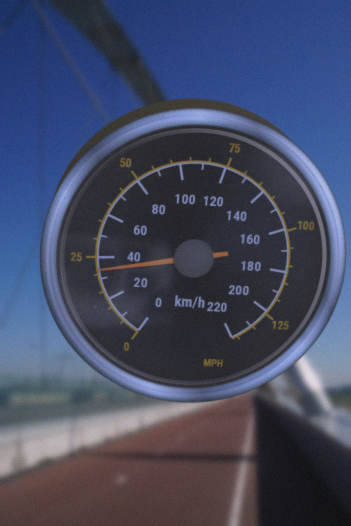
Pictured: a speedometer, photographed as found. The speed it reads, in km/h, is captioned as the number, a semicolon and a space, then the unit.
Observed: 35; km/h
